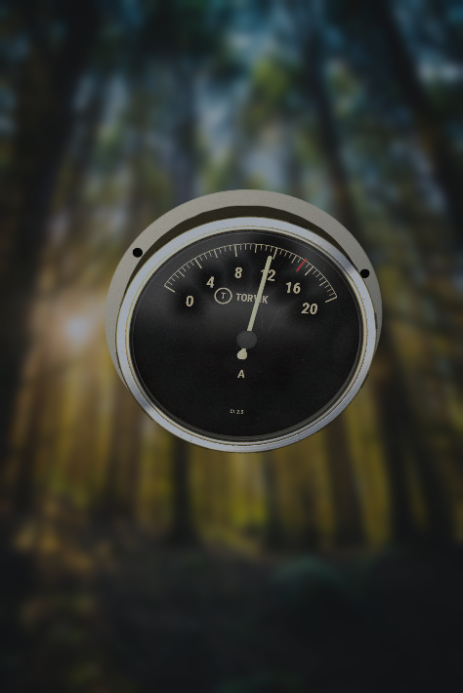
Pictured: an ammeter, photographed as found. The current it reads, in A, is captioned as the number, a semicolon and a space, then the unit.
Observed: 11.5; A
